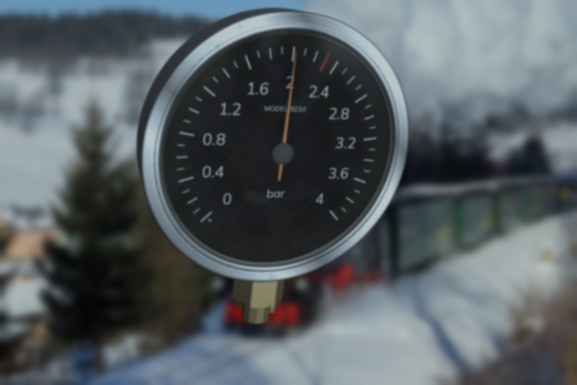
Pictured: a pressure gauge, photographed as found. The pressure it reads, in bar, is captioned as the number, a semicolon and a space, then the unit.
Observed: 2; bar
